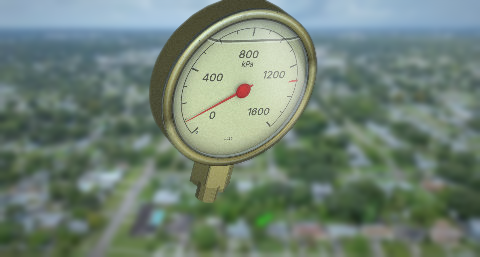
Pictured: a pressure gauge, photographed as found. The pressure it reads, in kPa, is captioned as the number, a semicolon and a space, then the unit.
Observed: 100; kPa
